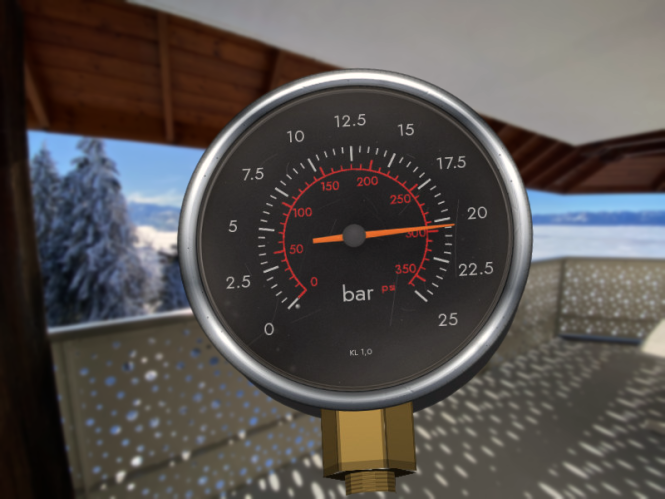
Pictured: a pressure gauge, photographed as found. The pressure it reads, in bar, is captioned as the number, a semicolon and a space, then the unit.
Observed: 20.5; bar
